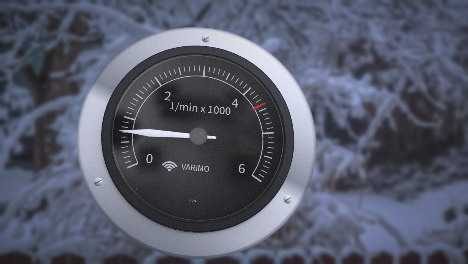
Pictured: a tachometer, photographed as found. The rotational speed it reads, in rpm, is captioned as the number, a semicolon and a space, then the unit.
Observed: 700; rpm
